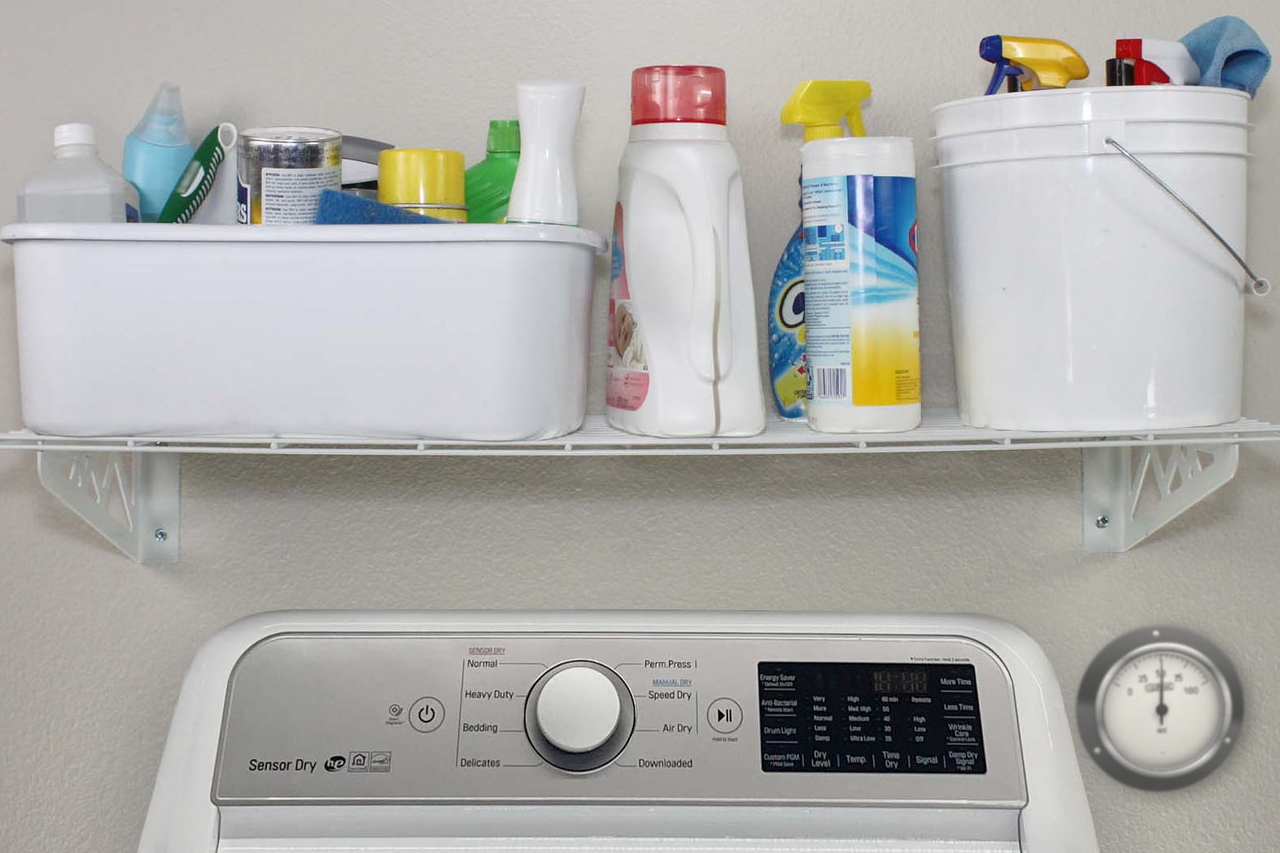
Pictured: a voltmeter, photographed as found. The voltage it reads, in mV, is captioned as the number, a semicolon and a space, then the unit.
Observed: 50; mV
